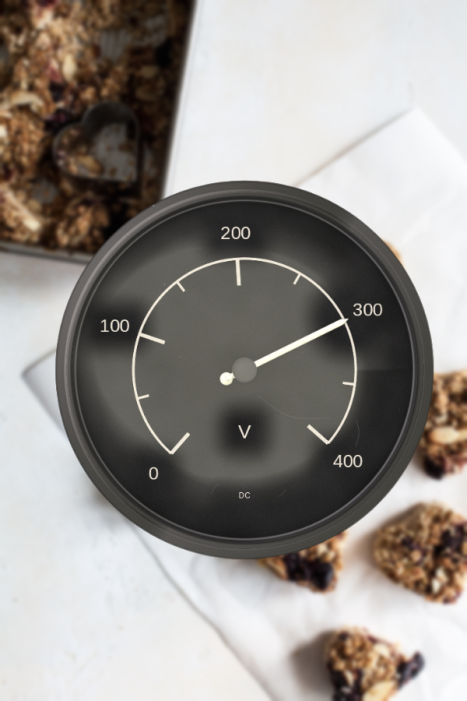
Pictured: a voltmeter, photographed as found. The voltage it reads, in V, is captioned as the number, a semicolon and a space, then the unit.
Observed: 300; V
